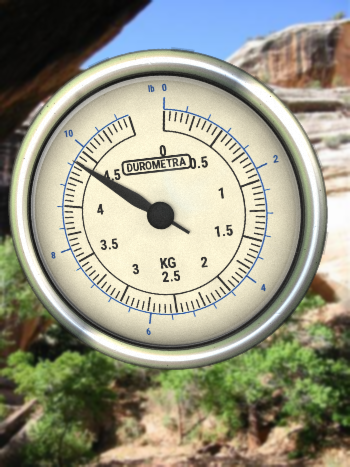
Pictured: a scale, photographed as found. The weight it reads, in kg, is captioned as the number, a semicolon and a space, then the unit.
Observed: 4.4; kg
